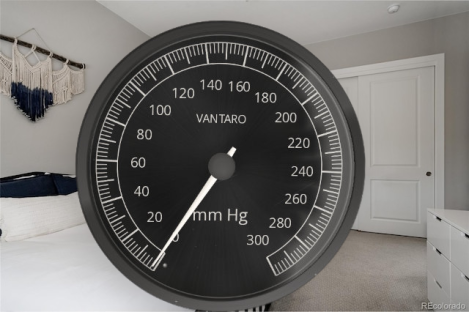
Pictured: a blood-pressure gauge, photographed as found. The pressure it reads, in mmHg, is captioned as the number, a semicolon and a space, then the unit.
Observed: 2; mmHg
